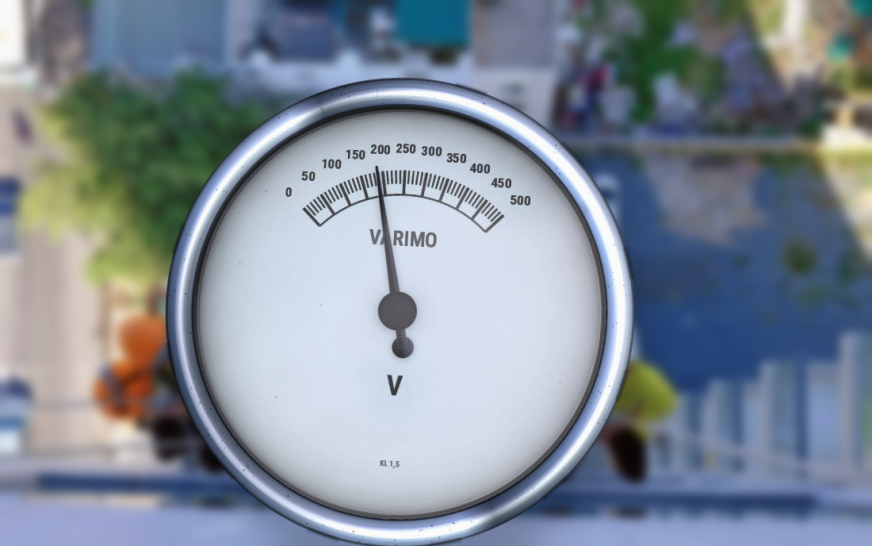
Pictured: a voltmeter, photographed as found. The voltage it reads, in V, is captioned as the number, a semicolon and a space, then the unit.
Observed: 190; V
